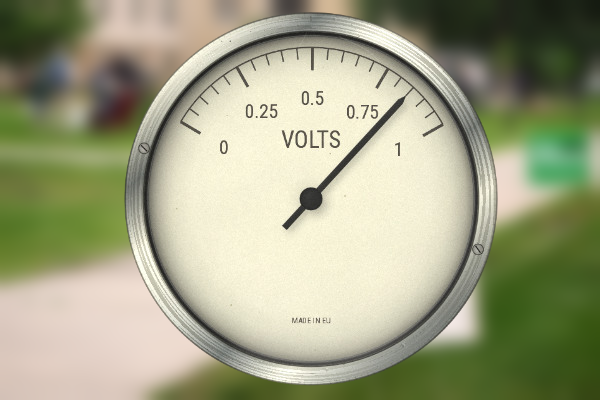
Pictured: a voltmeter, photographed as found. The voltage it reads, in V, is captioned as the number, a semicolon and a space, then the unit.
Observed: 0.85; V
